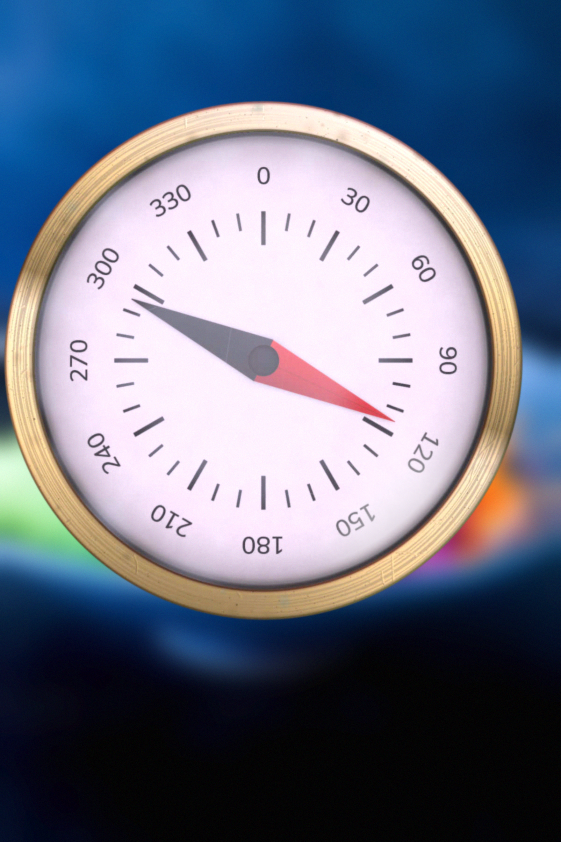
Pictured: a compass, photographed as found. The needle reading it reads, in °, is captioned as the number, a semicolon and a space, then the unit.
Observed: 115; °
